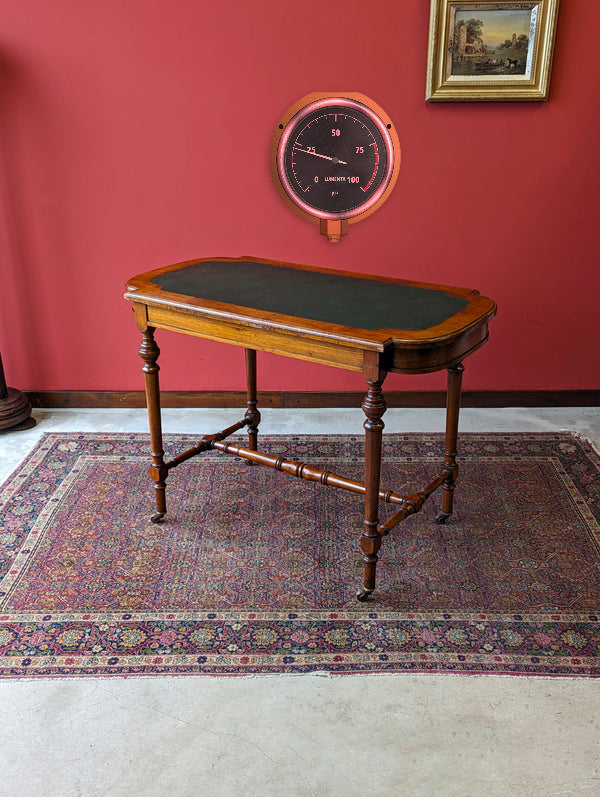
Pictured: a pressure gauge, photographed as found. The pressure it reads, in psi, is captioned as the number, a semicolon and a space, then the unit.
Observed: 22.5; psi
